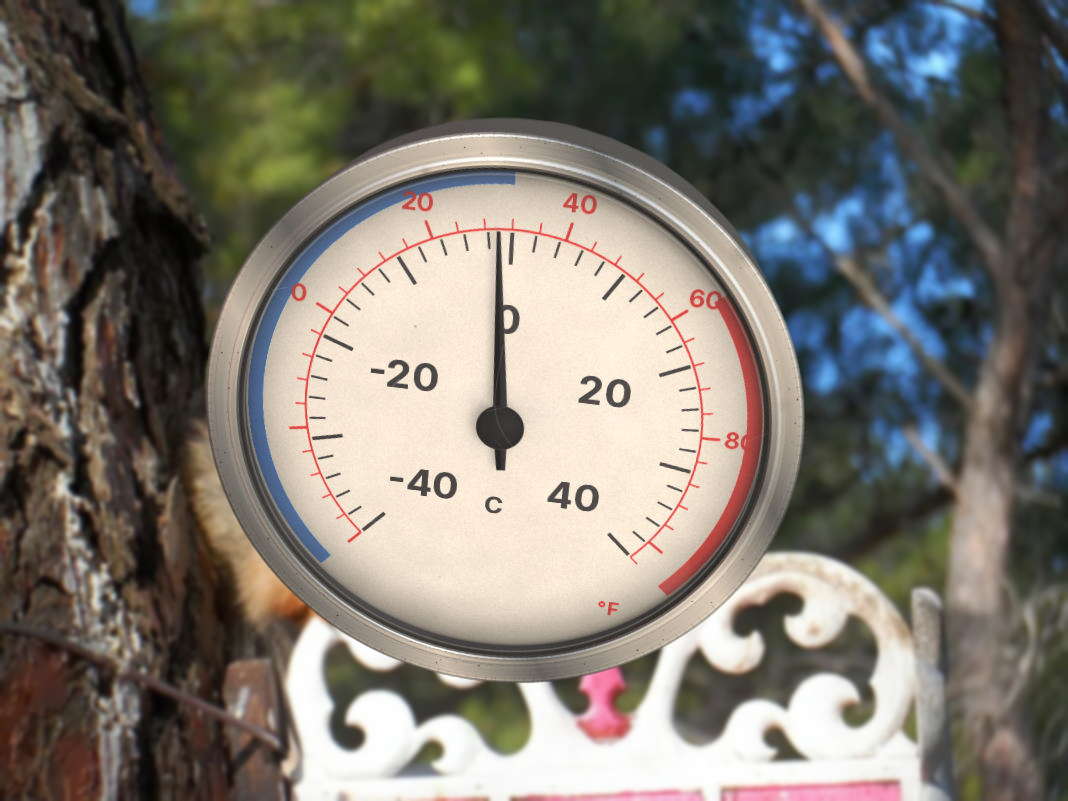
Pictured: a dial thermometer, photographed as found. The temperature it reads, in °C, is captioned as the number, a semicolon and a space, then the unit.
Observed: -1; °C
